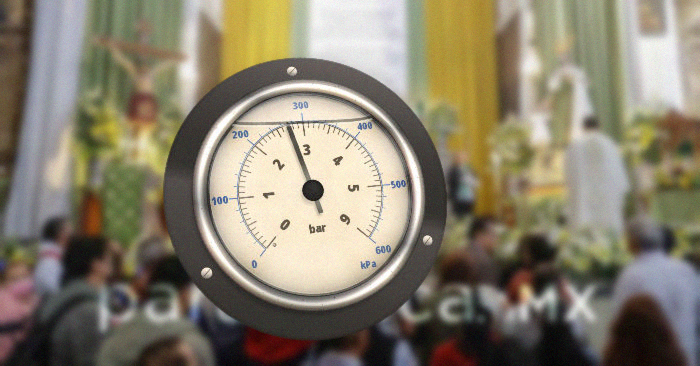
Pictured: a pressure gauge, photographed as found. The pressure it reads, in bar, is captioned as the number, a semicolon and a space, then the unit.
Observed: 2.7; bar
